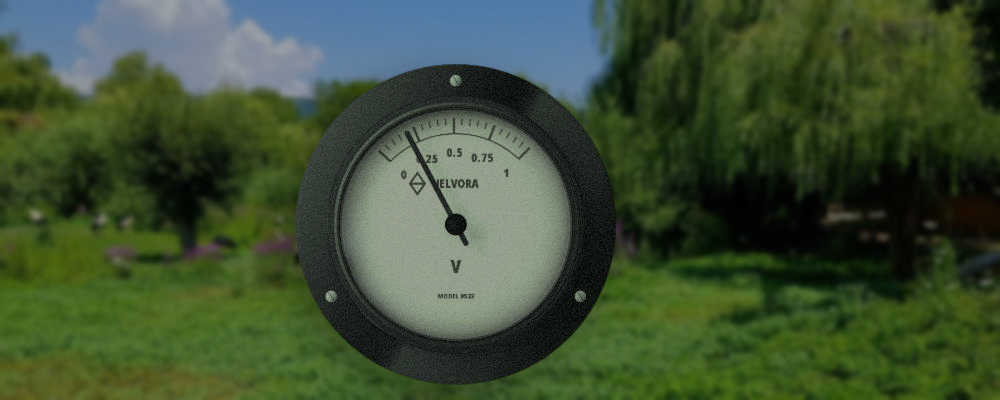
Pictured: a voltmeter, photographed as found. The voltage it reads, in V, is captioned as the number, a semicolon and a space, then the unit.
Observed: 0.2; V
